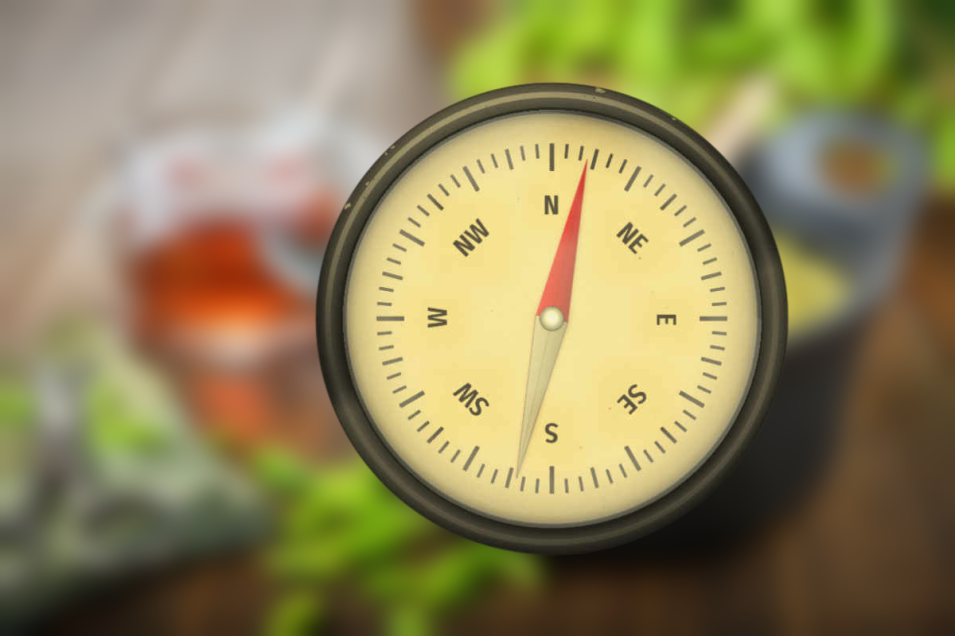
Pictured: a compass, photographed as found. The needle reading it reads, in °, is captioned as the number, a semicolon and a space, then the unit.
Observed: 12.5; °
